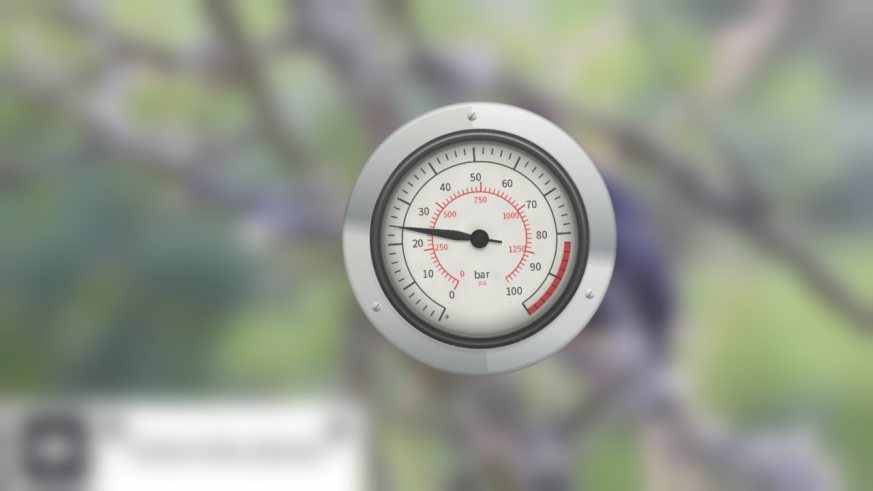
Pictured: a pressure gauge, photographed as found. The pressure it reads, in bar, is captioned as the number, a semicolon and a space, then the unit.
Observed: 24; bar
